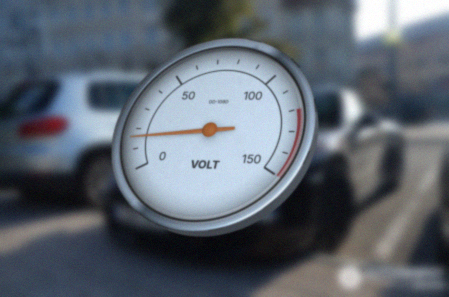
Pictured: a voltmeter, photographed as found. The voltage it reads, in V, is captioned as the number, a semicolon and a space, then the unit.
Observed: 15; V
